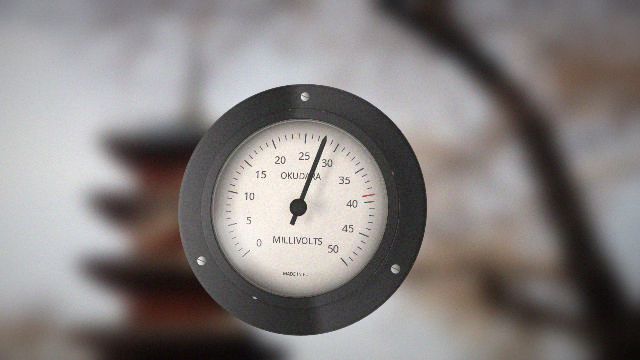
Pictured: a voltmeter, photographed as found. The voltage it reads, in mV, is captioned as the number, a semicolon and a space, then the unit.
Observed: 28; mV
